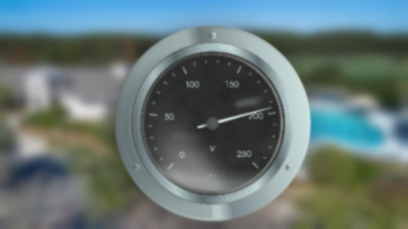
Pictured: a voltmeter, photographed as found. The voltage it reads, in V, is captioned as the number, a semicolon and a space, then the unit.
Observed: 195; V
